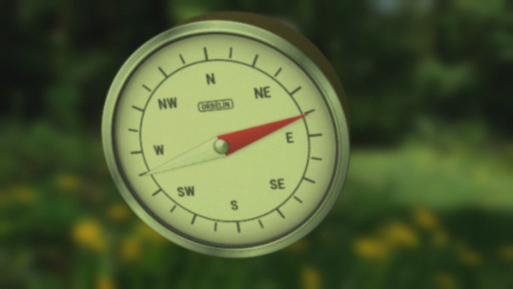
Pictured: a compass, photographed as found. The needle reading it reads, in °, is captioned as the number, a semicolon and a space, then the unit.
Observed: 75; °
